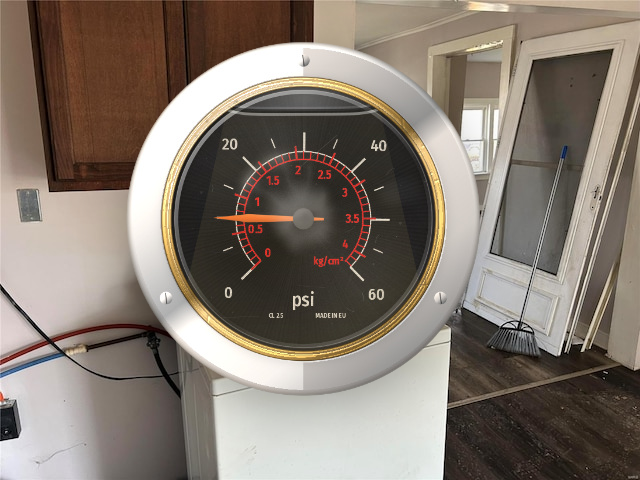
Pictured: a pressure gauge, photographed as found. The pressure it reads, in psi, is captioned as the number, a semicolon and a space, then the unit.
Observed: 10; psi
